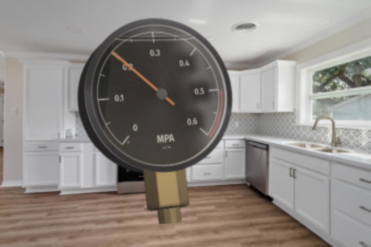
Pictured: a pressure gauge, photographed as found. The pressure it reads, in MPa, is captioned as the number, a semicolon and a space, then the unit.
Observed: 0.2; MPa
